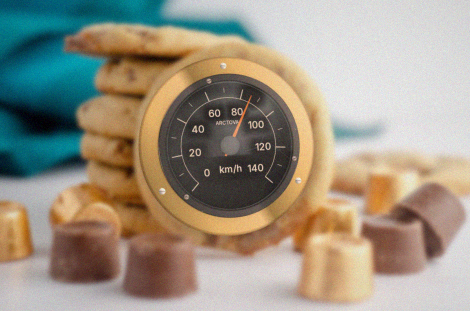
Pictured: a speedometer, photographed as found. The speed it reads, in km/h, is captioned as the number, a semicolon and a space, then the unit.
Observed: 85; km/h
